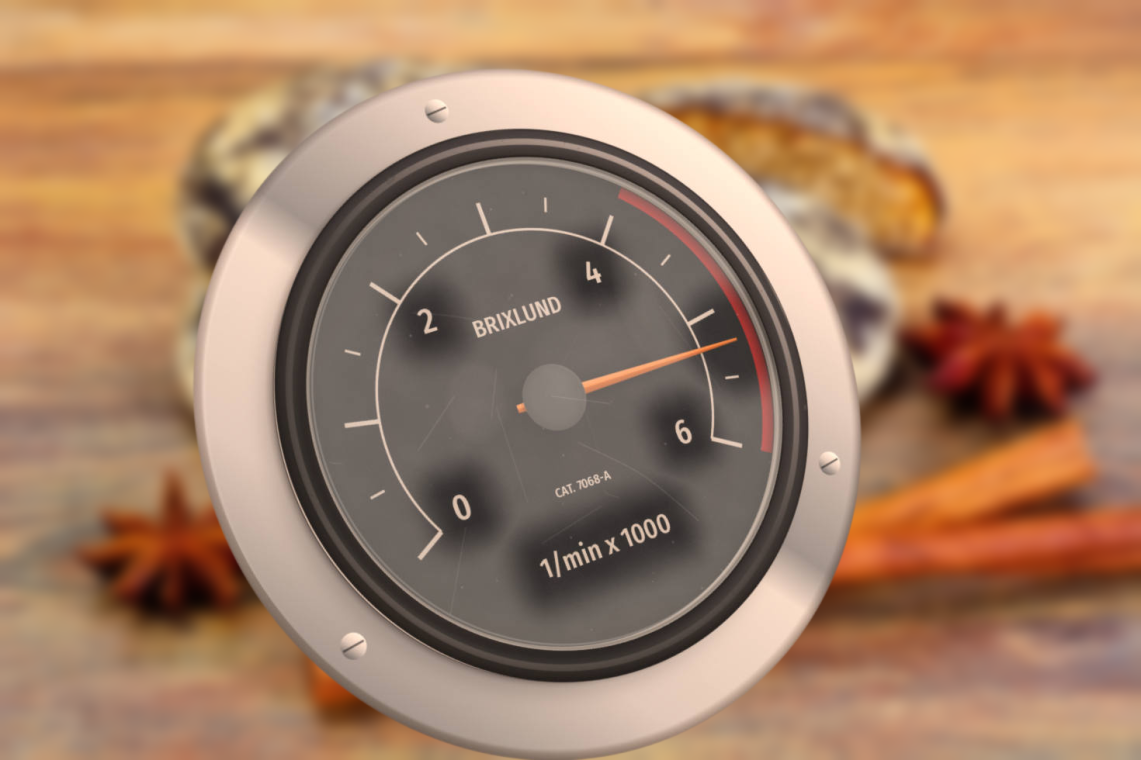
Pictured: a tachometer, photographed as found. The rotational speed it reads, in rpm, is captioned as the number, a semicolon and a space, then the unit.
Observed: 5250; rpm
